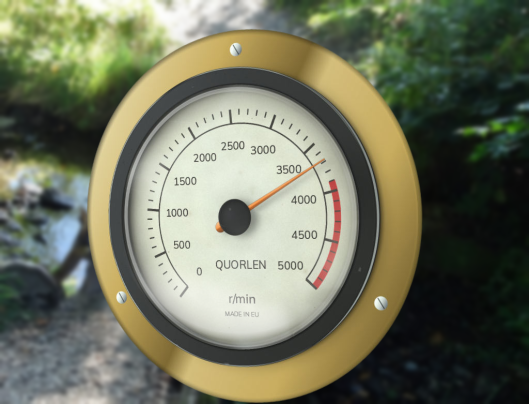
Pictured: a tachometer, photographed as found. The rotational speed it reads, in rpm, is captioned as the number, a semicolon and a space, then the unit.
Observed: 3700; rpm
